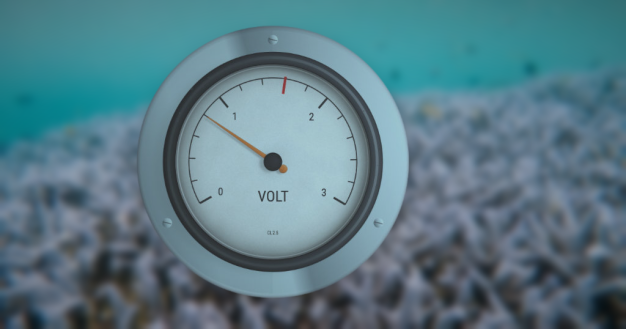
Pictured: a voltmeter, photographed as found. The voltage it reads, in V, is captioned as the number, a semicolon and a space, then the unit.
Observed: 0.8; V
